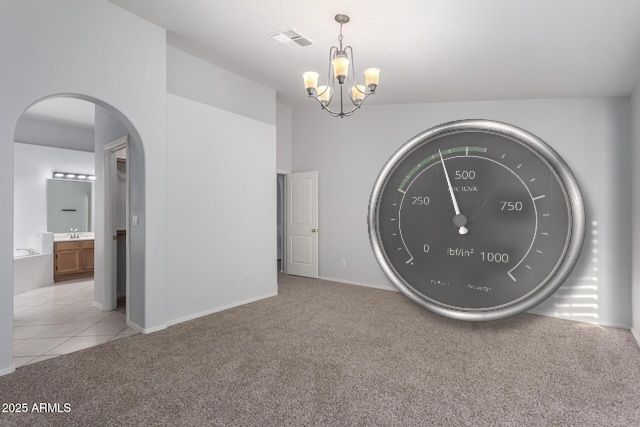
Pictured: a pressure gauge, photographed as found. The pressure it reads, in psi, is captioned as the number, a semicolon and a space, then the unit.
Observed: 425; psi
